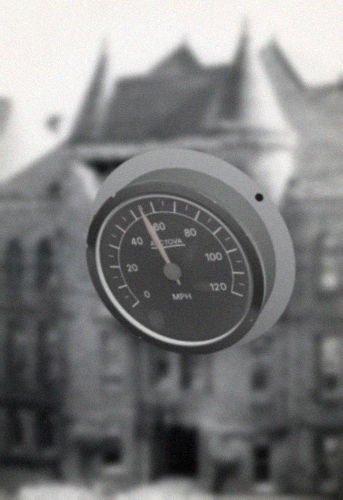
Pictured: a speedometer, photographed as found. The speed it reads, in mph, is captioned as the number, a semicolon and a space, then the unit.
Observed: 55; mph
